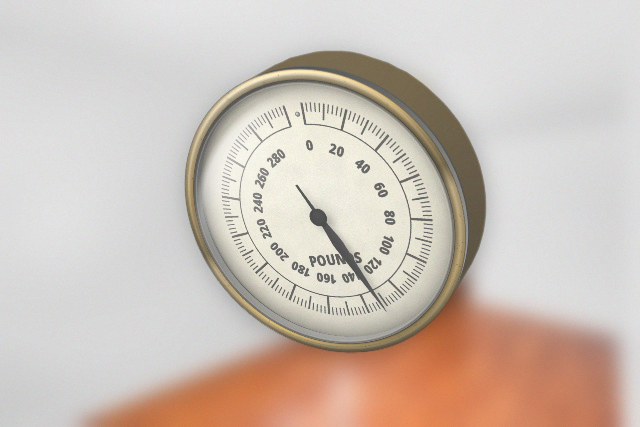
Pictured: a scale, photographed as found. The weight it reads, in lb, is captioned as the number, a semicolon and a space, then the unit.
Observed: 130; lb
